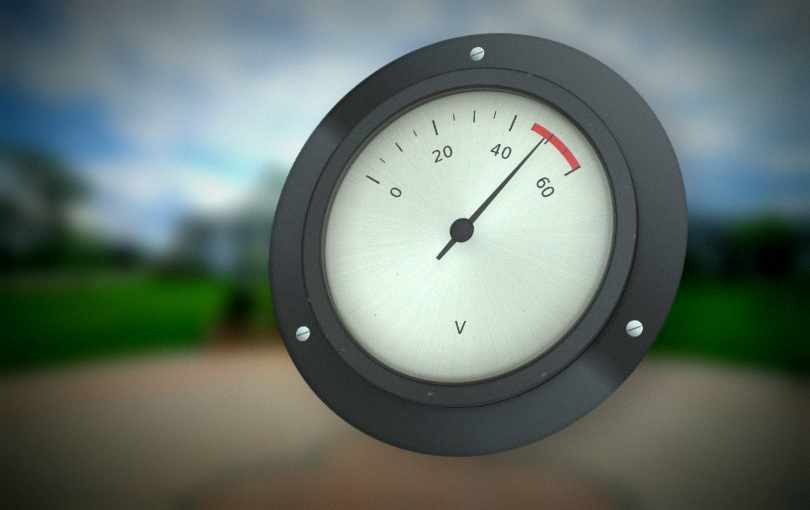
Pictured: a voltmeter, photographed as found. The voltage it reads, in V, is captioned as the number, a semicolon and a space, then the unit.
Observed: 50; V
